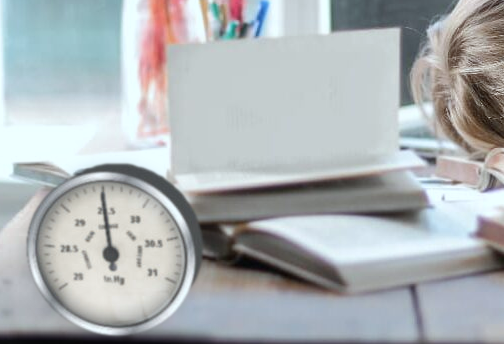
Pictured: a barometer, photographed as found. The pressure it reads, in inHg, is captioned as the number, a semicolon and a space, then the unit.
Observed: 29.5; inHg
